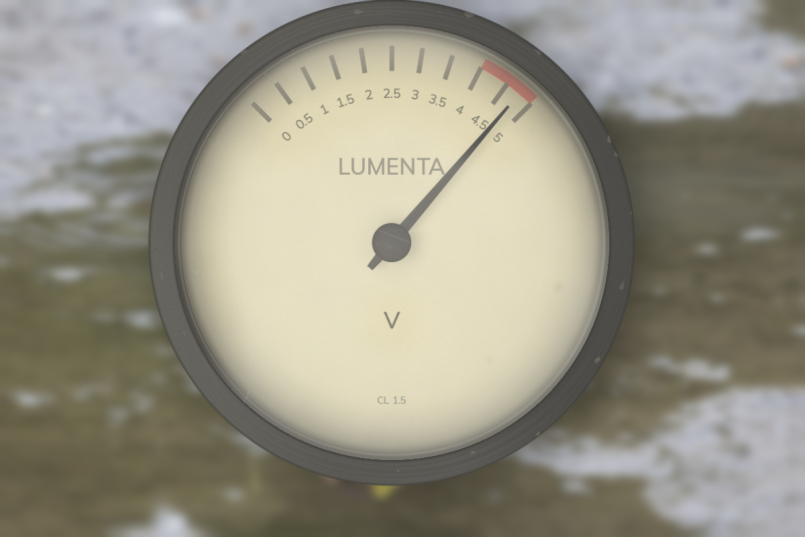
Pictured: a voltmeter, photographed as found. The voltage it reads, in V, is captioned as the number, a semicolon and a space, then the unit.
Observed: 4.75; V
